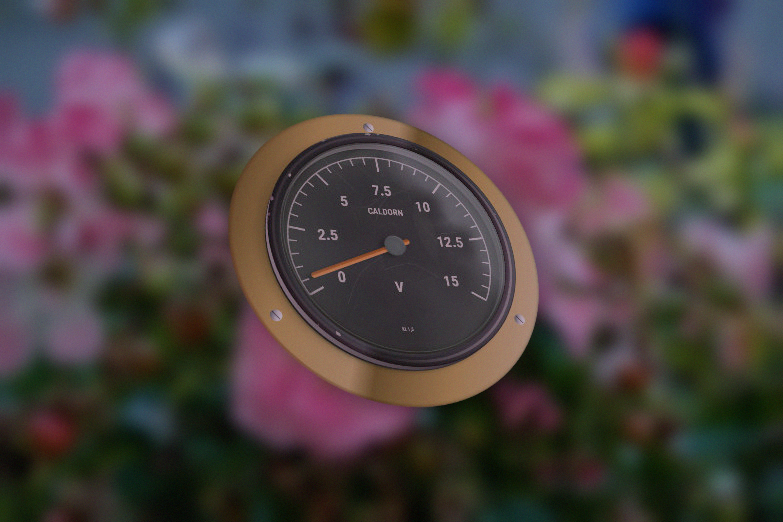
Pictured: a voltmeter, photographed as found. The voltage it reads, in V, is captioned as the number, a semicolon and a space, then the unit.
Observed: 0.5; V
